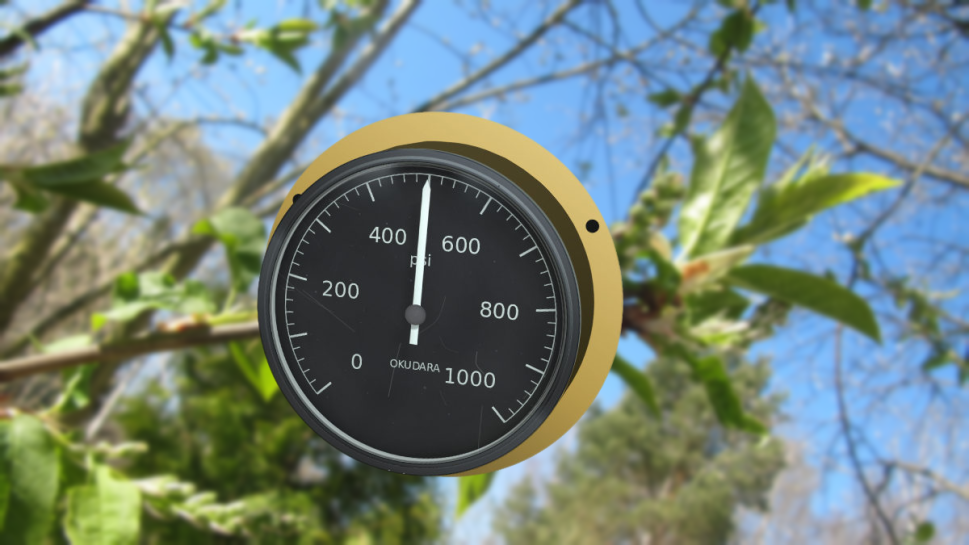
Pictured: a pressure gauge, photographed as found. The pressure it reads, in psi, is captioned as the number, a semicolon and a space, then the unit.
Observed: 500; psi
